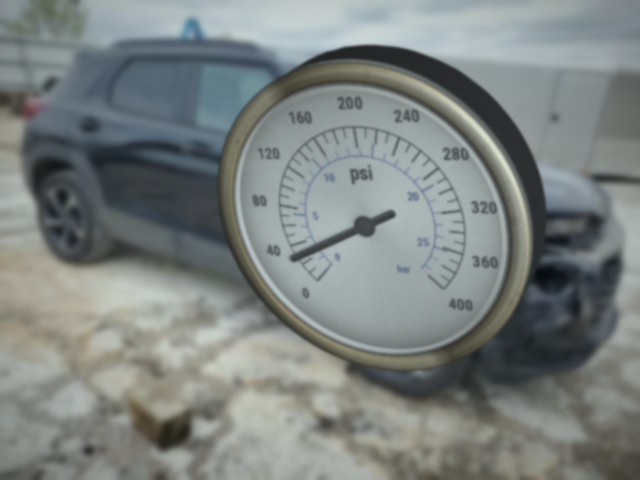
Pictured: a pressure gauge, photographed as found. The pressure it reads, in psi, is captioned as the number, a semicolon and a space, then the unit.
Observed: 30; psi
